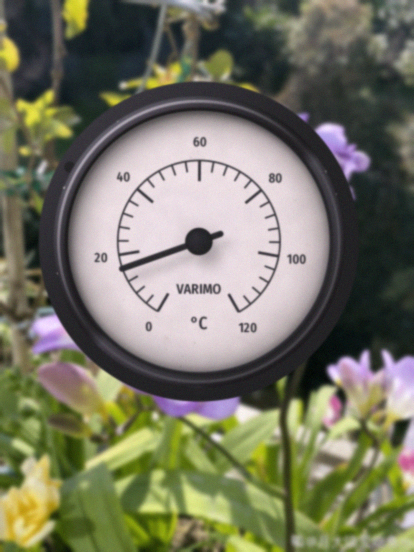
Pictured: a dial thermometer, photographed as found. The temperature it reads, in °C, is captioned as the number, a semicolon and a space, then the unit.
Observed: 16; °C
